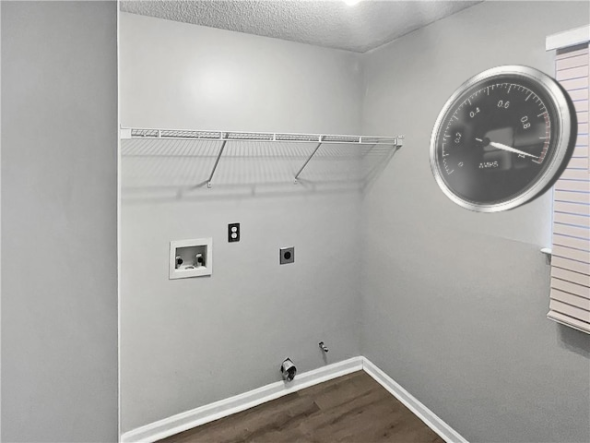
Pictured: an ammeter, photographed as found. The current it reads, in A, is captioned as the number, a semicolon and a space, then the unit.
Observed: 0.98; A
